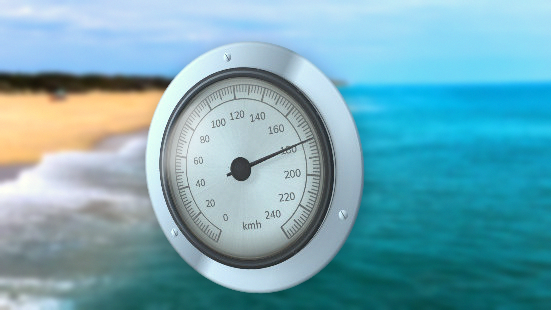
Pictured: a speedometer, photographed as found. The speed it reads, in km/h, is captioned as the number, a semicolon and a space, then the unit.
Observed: 180; km/h
